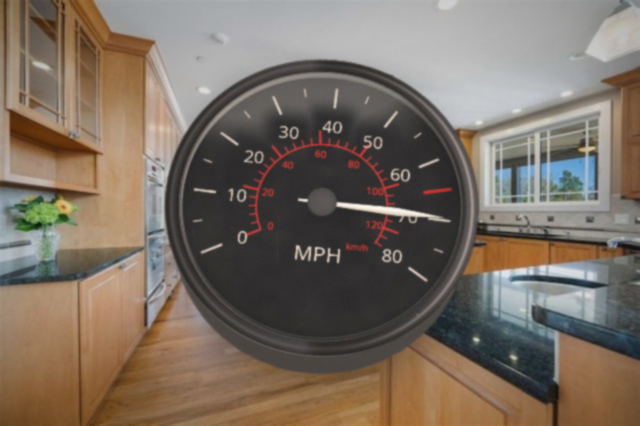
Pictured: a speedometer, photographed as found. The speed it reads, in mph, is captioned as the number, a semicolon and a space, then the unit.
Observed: 70; mph
